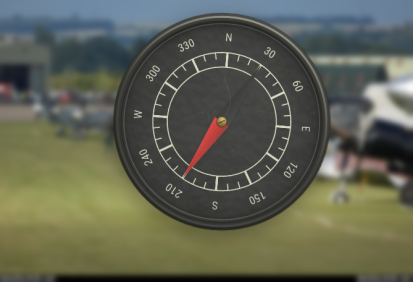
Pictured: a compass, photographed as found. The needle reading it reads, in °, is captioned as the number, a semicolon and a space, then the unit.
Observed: 210; °
